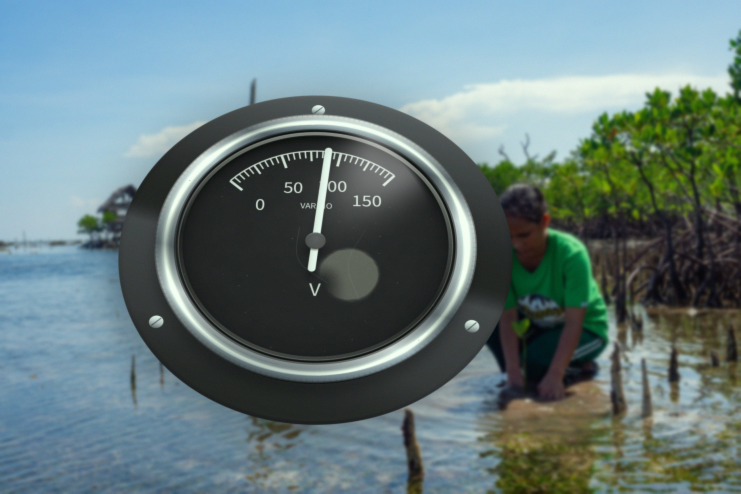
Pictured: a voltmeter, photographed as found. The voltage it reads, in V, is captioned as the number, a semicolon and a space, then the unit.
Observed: 90; V
